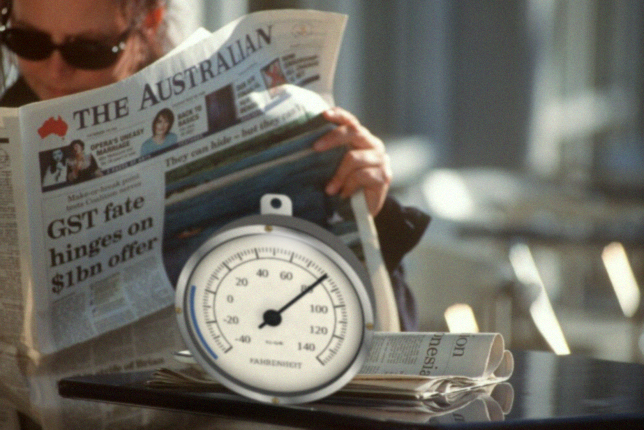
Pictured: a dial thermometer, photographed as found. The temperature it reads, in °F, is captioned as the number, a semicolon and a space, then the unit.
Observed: 80; °F
